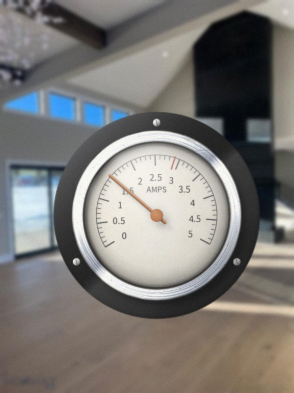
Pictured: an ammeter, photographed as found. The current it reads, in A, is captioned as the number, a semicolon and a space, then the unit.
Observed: 1.5; A
